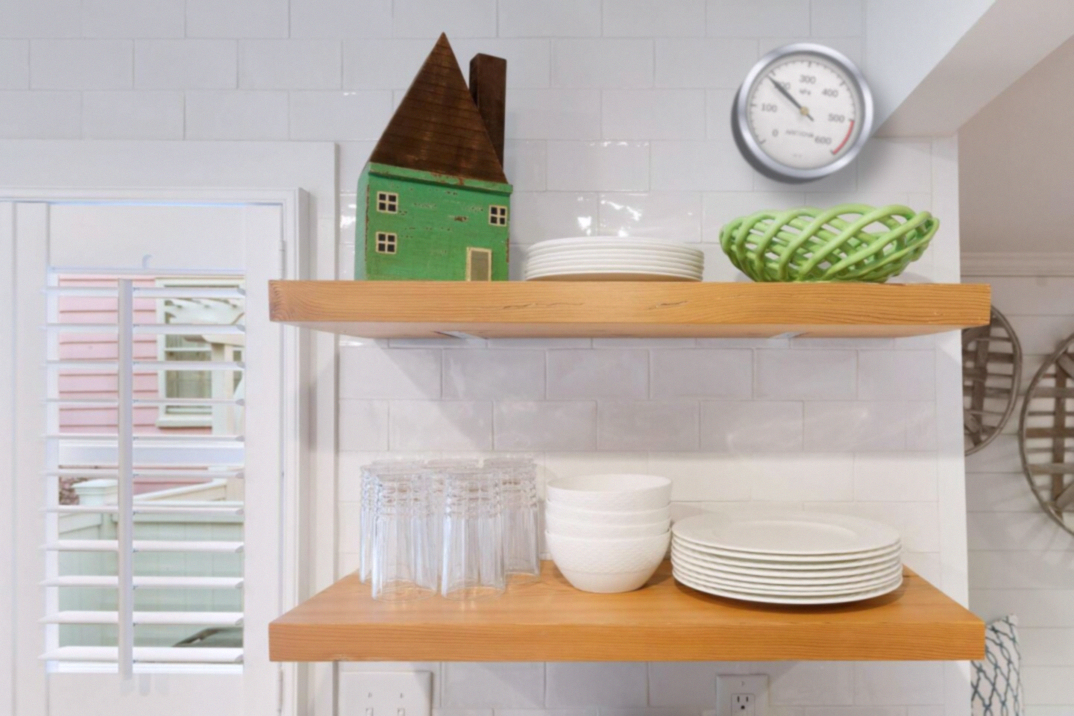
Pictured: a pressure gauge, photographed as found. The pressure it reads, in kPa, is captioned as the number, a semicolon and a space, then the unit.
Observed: 180; kPa
